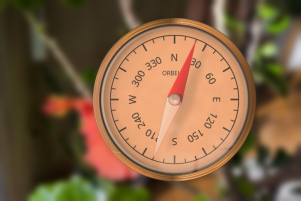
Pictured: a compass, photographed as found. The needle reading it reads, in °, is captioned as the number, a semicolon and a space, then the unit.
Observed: 20; °
